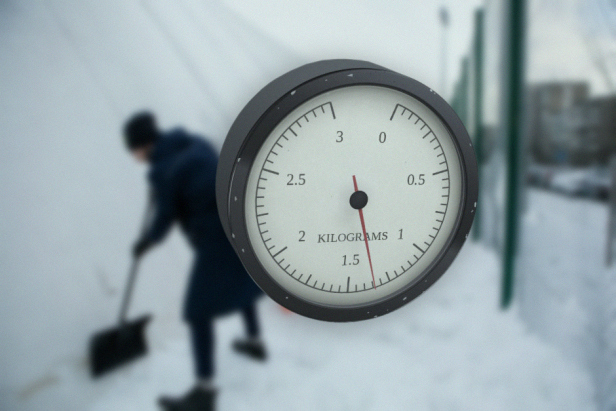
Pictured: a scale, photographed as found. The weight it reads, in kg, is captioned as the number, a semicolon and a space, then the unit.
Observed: 1.35; kg
